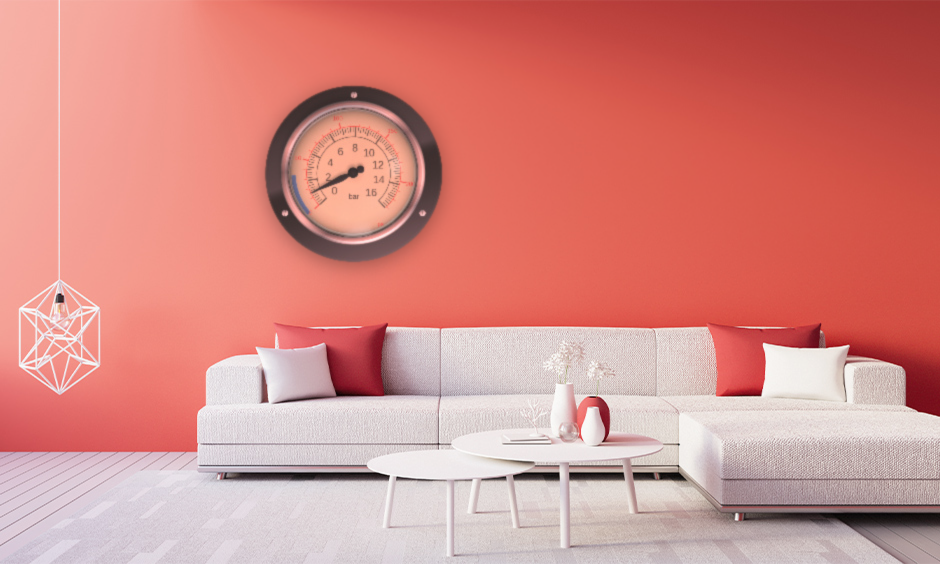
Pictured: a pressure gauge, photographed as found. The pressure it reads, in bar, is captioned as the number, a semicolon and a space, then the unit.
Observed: 1; bar
